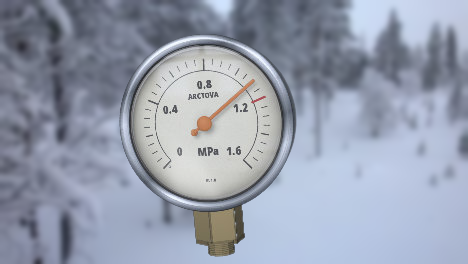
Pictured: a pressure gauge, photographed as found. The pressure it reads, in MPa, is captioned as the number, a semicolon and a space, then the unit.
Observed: 1.1; MPa
